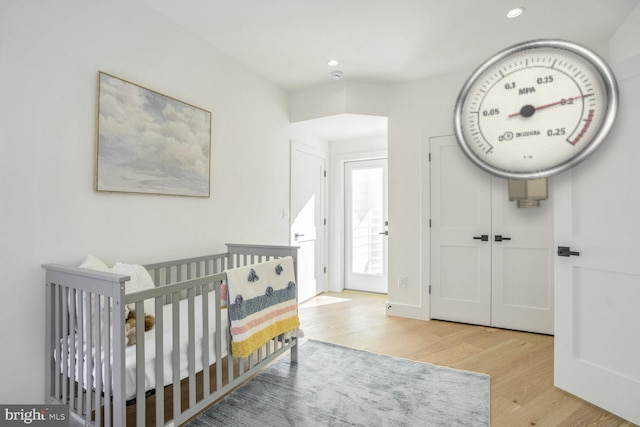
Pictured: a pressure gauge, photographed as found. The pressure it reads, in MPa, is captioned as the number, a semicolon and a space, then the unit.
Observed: 0.2; MPa
